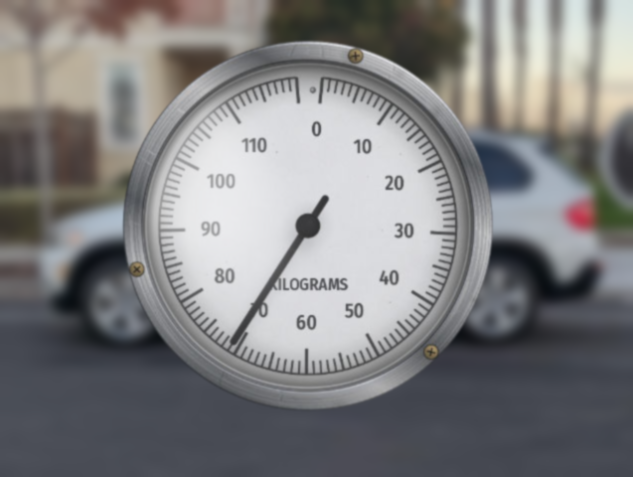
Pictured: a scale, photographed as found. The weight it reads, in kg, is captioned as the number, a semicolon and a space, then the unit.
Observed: 71; kg
